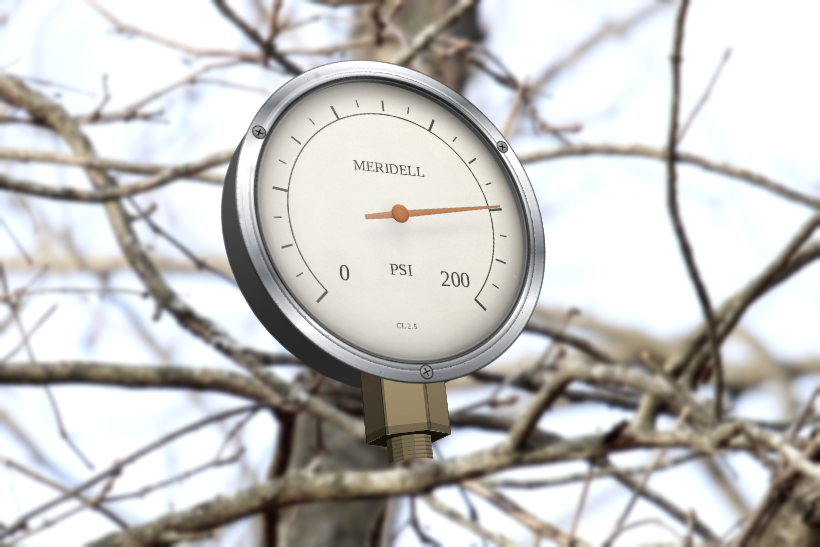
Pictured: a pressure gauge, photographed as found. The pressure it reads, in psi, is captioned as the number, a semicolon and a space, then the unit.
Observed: 160; psi
